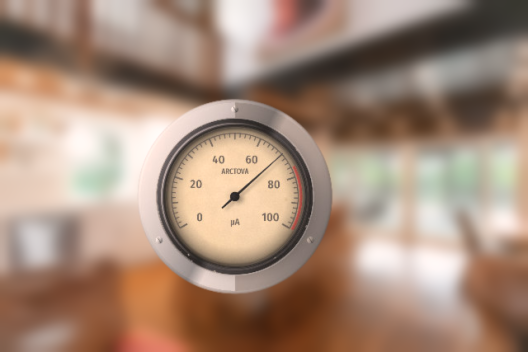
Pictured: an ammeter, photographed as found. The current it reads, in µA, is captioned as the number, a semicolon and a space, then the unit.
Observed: 70; µA
